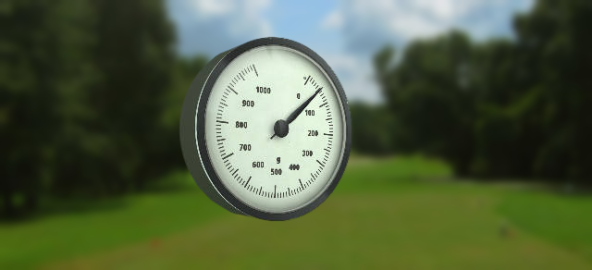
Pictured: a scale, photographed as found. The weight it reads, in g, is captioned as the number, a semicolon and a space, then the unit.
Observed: 50; g
